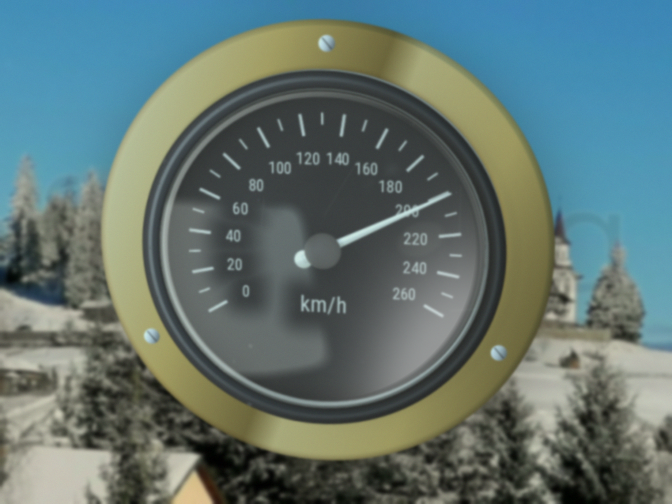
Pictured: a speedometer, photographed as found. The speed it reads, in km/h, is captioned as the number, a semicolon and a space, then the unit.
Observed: 200; km/h
